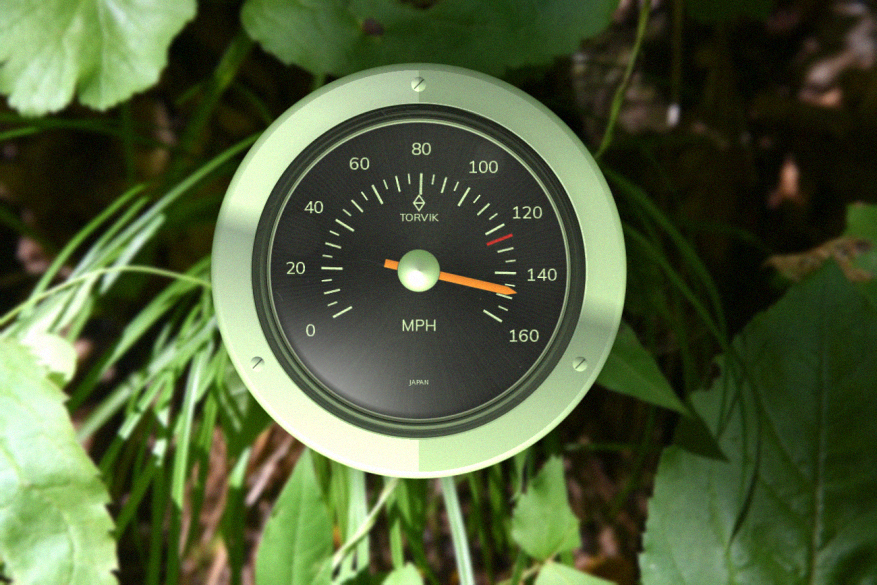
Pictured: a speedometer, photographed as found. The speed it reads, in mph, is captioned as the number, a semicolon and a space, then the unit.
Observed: 147.5; mph
